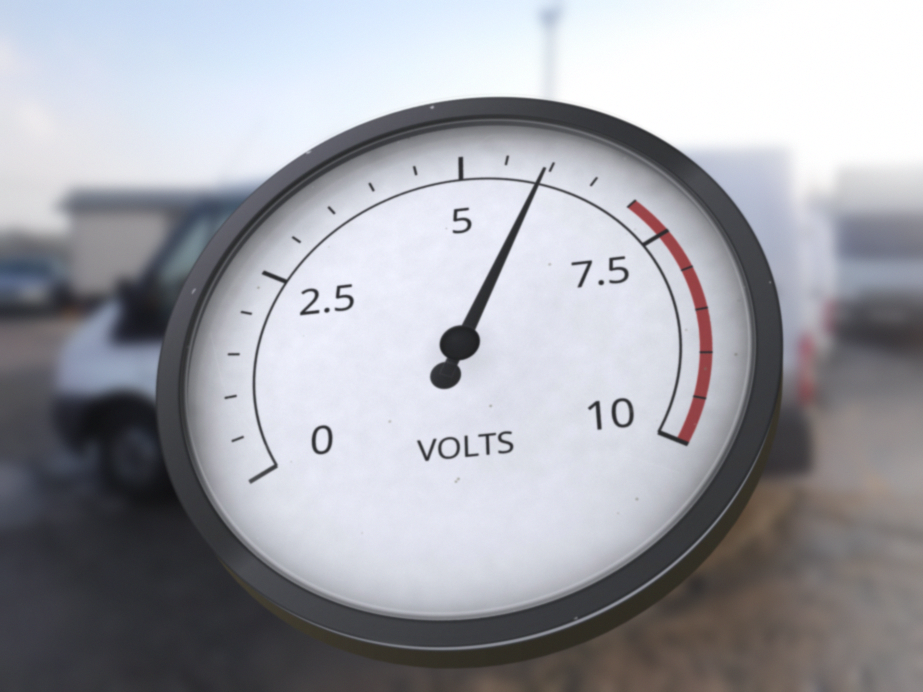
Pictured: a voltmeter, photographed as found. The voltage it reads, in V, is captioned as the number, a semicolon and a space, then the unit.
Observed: 6; V
